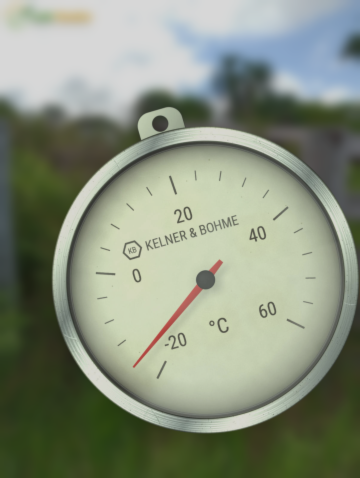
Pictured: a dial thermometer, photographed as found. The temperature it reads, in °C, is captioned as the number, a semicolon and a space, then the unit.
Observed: -16; °C
